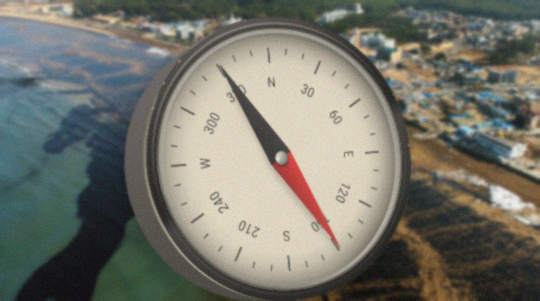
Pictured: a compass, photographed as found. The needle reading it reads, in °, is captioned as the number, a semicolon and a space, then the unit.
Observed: 150; °
